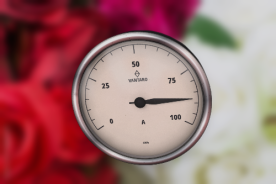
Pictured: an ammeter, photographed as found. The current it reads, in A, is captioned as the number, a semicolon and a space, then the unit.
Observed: 87.5; A
